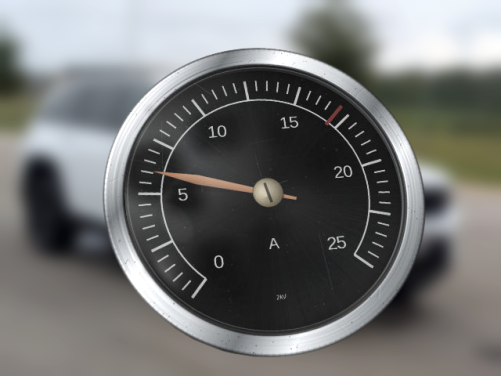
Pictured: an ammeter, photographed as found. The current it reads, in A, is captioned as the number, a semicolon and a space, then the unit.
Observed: 6; A
